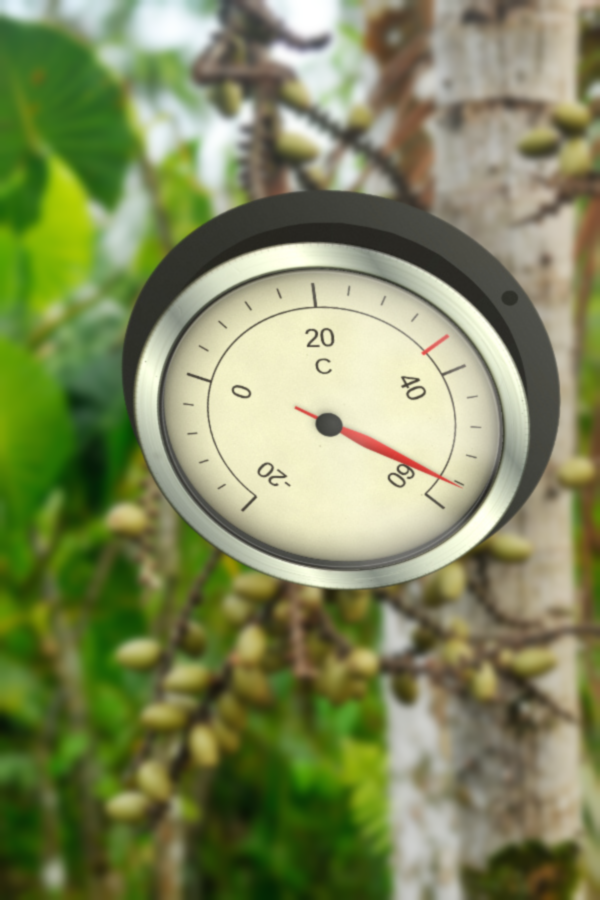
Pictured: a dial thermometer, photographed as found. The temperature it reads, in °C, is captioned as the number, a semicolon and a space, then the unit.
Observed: 56; °C
